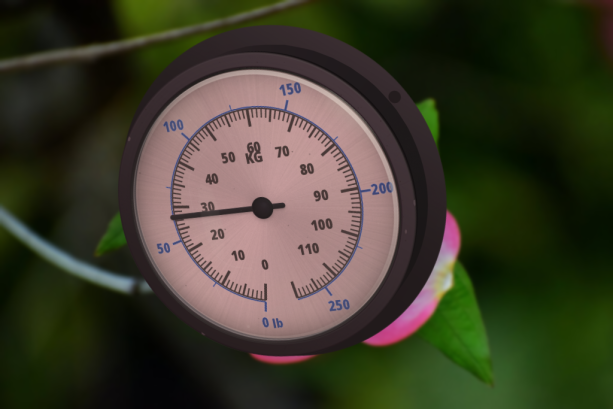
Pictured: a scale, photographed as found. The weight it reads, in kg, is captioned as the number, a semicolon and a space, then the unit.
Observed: 28; kg
